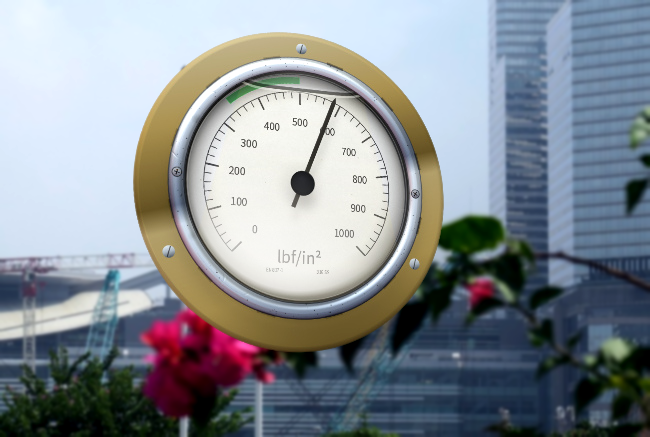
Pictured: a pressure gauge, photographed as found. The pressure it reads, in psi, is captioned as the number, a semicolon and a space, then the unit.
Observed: 580; psi
